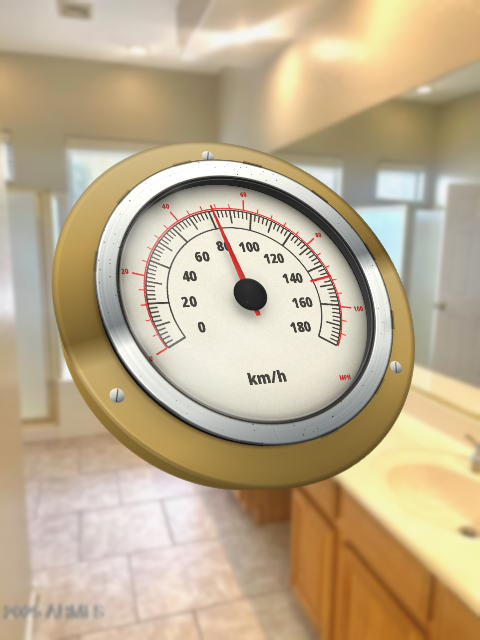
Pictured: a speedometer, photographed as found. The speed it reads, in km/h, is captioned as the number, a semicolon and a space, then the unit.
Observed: 80; km/h
